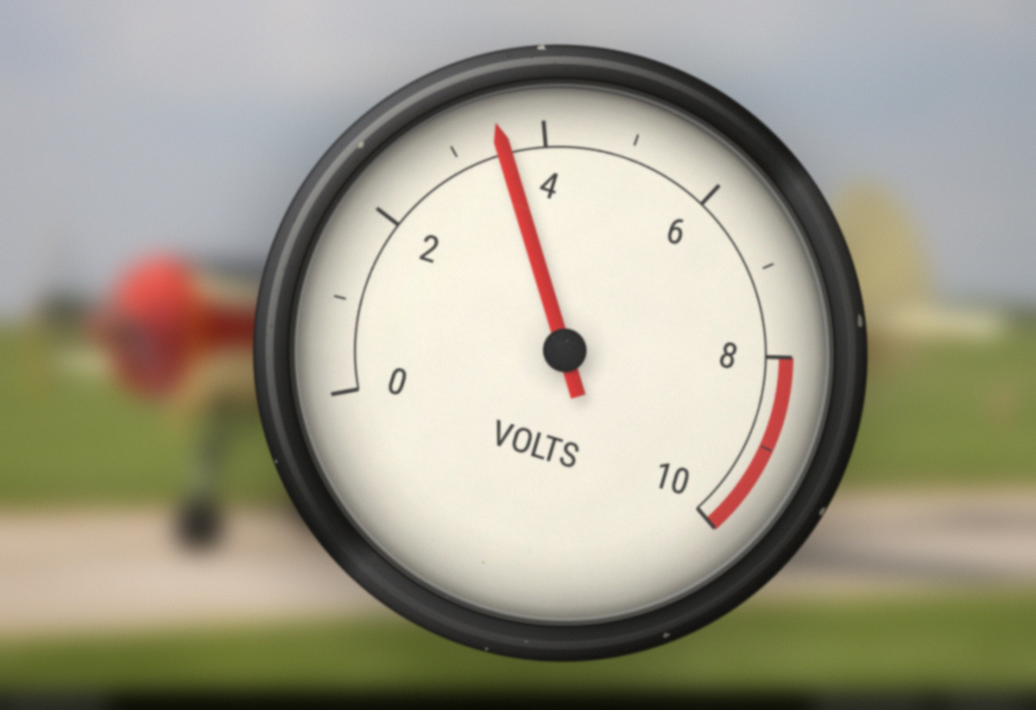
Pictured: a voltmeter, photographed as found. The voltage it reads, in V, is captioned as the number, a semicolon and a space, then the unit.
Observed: 3.5; V
